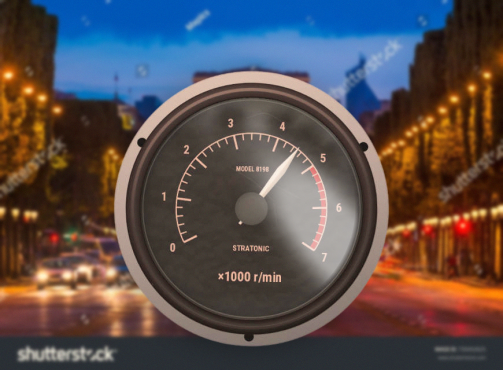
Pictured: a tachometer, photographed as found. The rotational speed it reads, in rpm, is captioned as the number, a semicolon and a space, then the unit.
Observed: 4500; rpm
